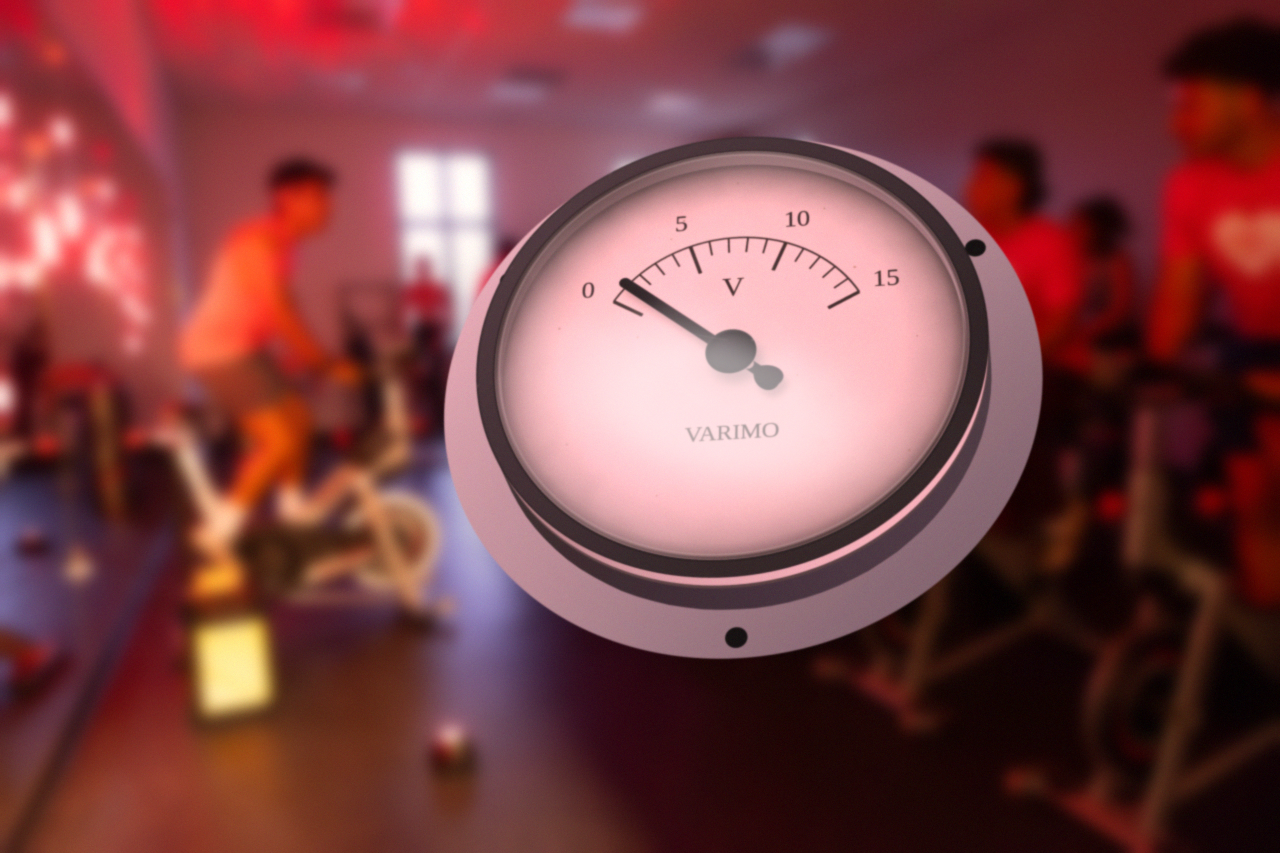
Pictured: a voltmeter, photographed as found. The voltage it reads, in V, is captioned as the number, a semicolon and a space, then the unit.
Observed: 1; V
